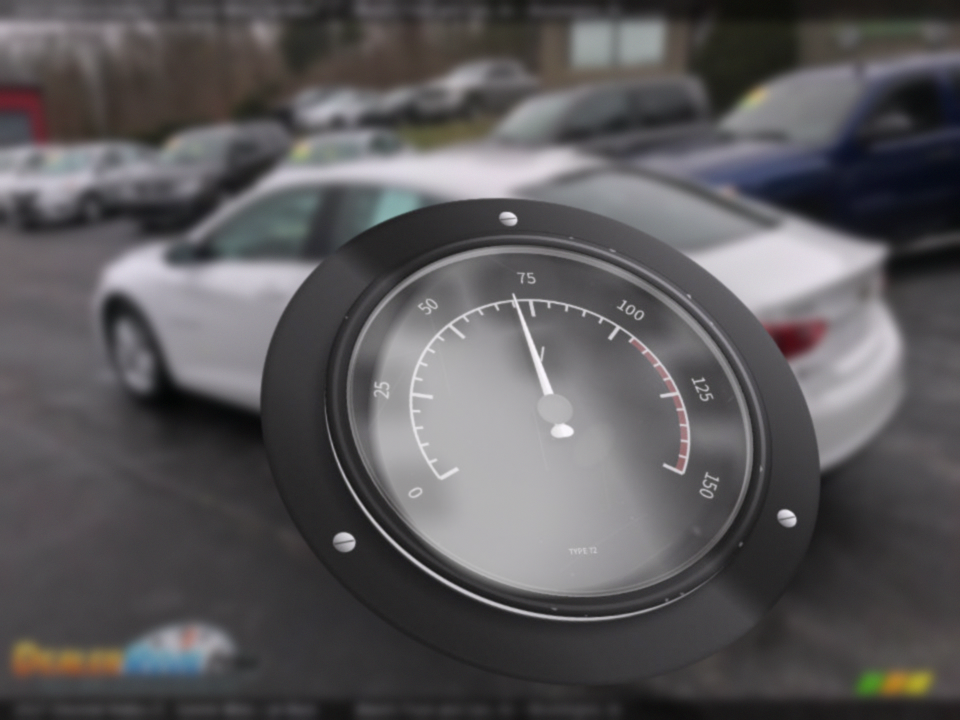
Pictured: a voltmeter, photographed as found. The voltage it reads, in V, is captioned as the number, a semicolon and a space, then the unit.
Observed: 70; V
